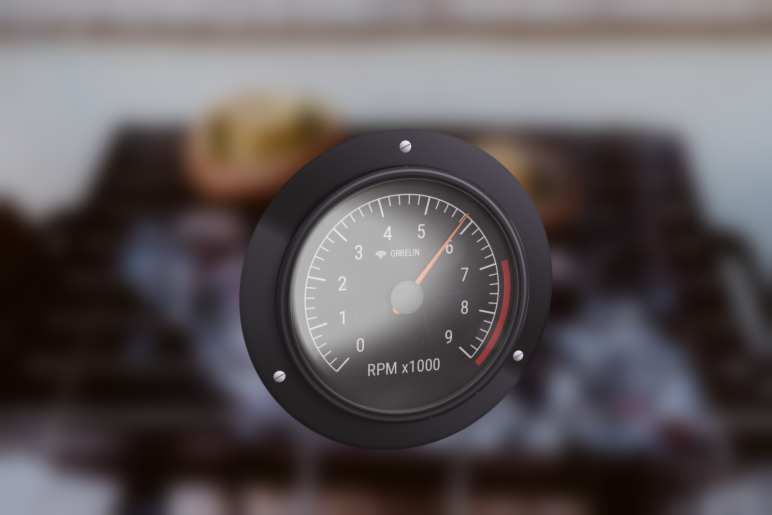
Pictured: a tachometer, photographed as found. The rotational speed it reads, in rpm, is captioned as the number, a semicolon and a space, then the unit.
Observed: 5800; rpm
